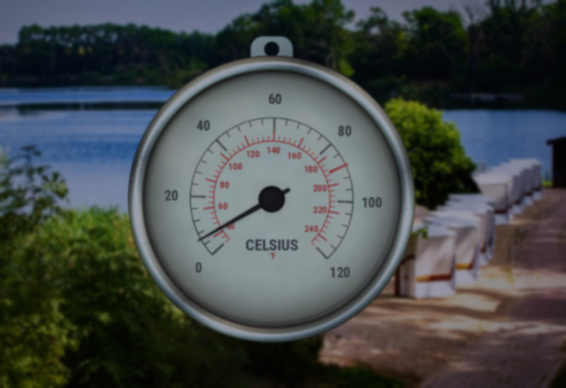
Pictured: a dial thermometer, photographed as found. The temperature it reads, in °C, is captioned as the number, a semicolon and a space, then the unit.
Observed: 6; °C
